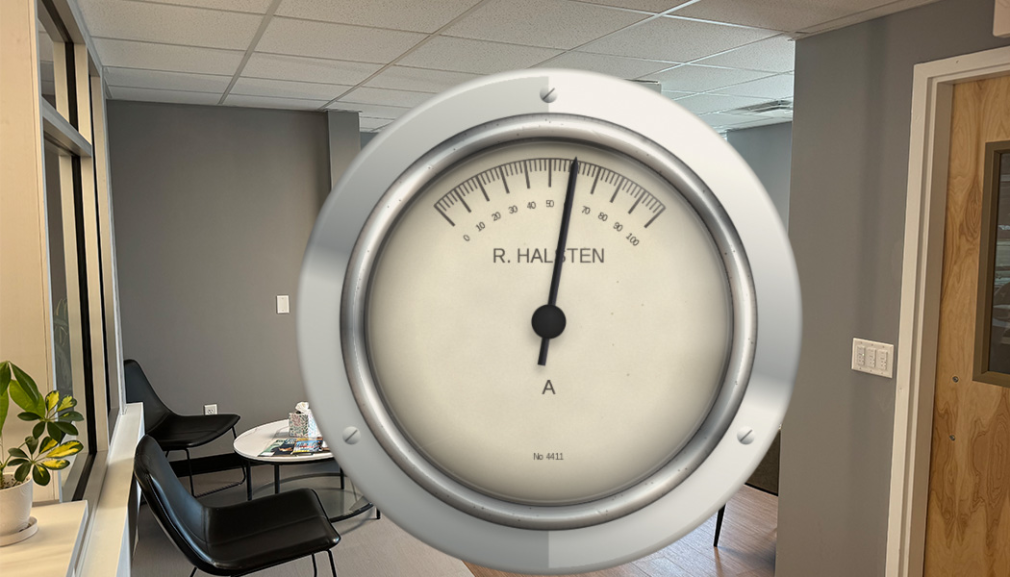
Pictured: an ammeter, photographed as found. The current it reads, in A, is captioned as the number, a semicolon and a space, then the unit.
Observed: 60; A
